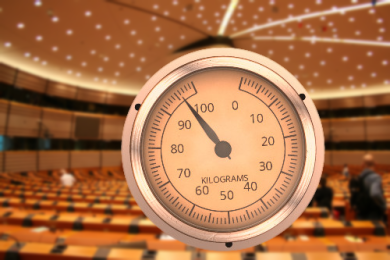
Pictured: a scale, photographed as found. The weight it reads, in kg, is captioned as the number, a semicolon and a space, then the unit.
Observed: 96; kg
